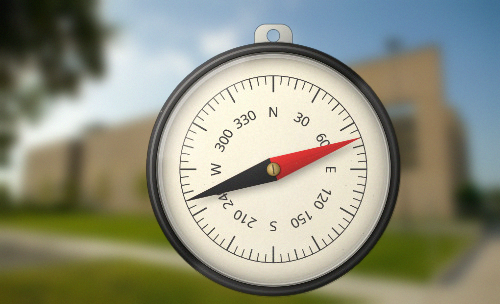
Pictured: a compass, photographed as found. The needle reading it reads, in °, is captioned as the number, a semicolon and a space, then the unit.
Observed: 70; °
